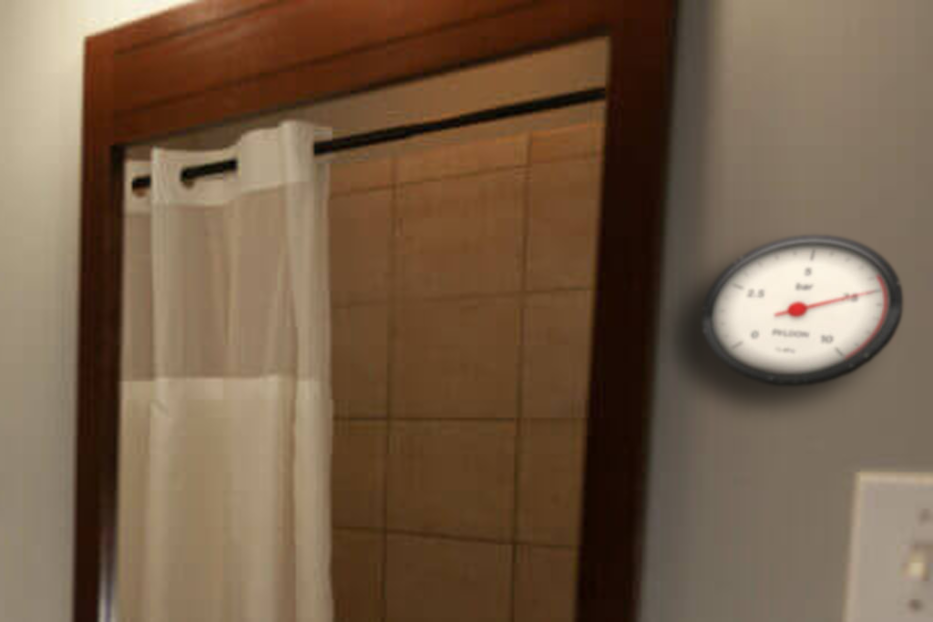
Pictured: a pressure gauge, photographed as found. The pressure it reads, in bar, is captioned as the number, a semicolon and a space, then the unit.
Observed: 7.5; bar
